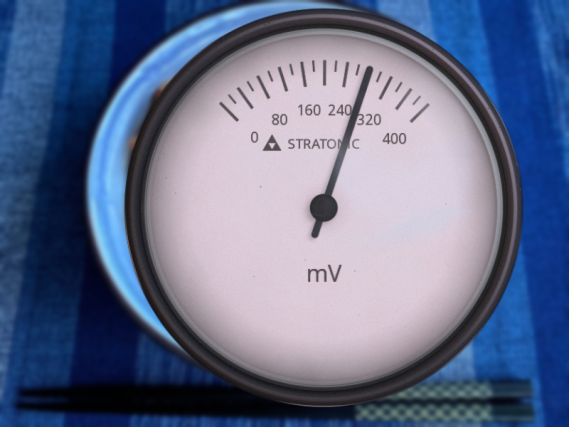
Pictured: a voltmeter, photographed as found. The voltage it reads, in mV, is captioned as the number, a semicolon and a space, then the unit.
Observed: 280; mV
